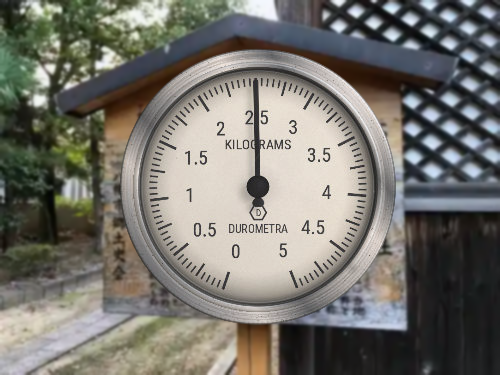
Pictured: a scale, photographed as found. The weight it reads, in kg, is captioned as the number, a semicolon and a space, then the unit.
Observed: 2.5; kg
